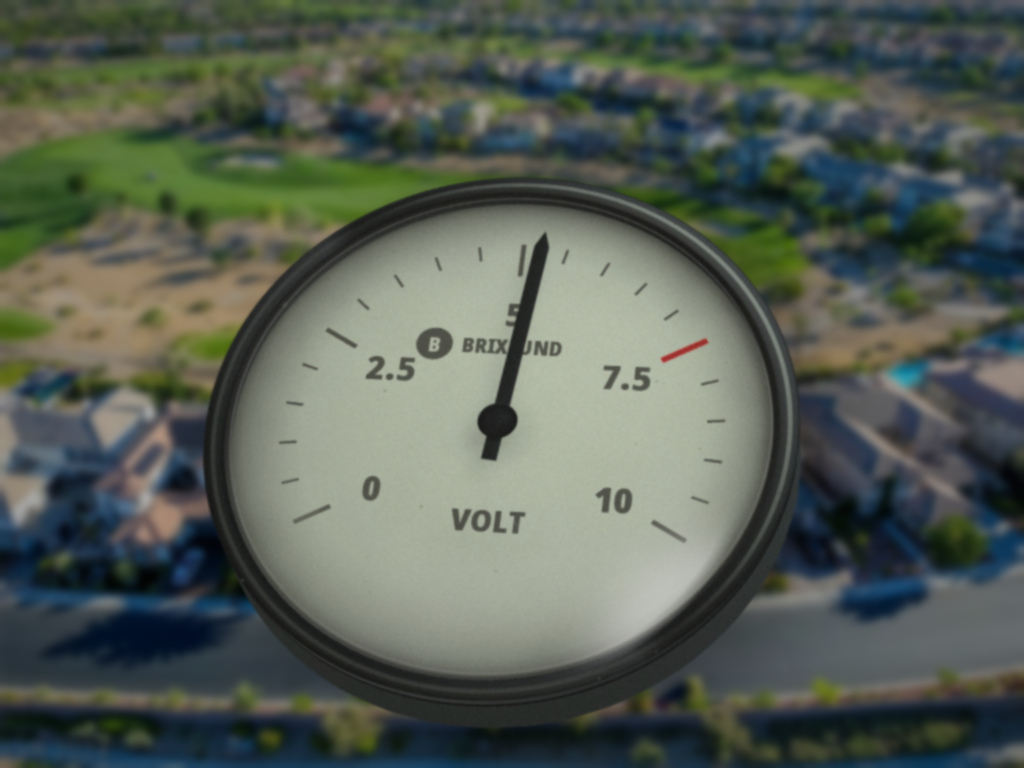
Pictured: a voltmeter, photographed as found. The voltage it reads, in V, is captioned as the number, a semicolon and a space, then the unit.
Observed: 5.25; V
